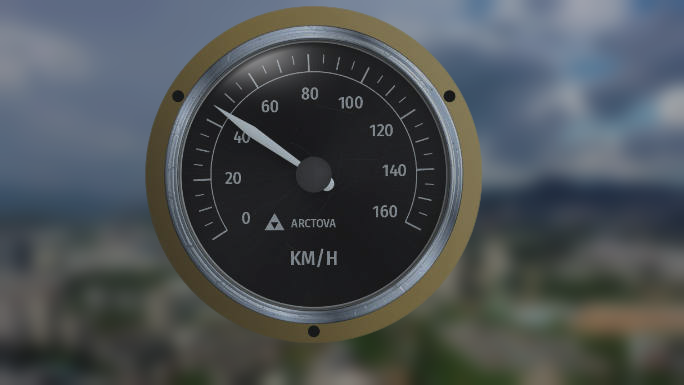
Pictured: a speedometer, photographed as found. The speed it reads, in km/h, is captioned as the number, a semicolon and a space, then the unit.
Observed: 45; km/h
